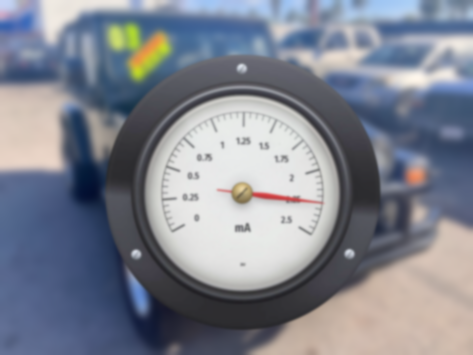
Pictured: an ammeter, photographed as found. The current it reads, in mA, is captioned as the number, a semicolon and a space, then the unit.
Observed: 2.25; mA
